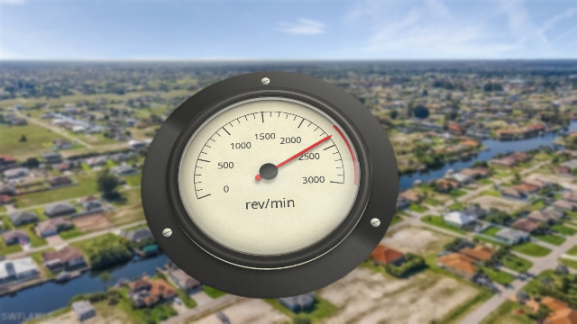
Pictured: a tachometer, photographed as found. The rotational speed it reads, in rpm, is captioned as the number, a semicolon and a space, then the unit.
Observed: 2400; rpm
